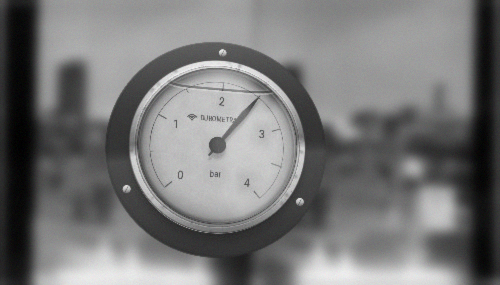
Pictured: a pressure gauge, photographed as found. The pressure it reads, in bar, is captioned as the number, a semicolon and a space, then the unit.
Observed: 2.5; bar
